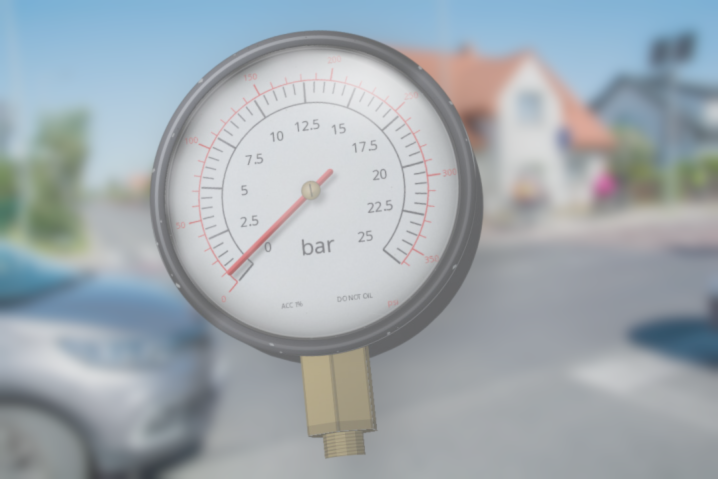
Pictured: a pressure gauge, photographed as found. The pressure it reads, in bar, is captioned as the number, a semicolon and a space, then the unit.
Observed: 0.5; bar
